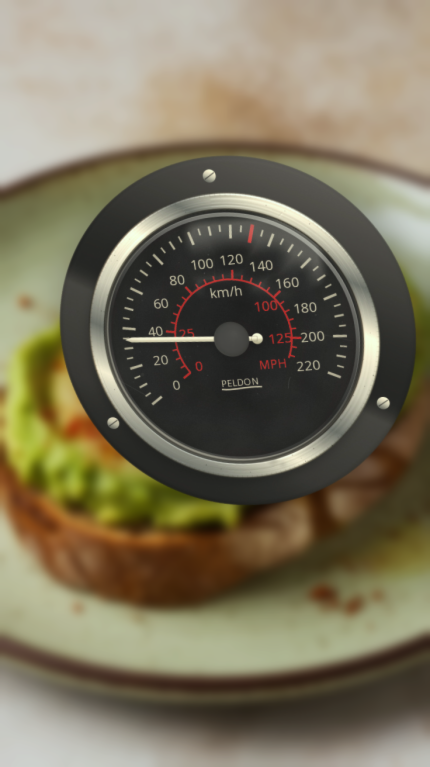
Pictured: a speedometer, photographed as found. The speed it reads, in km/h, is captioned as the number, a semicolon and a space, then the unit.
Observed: 35; km/h
